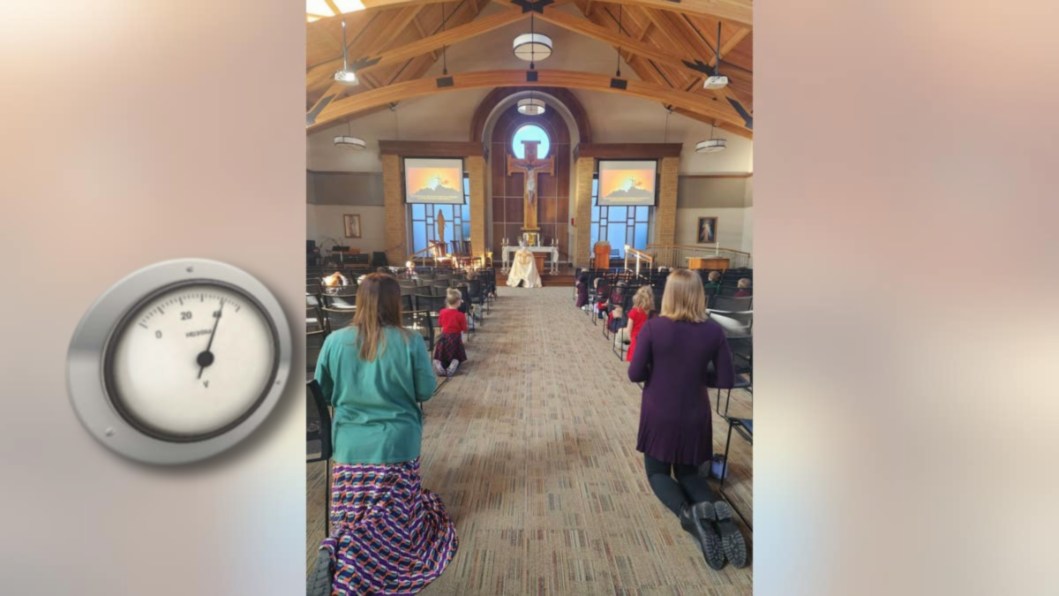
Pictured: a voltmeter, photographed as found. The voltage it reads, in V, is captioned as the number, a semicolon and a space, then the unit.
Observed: 40; V
